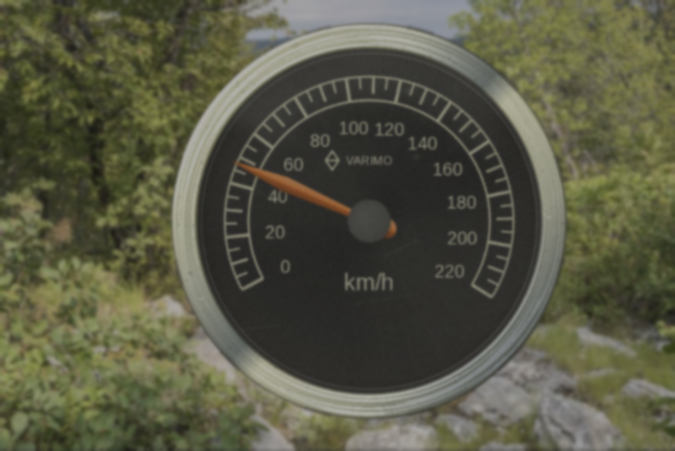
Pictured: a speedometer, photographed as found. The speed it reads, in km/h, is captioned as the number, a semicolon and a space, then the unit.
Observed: 47.5; km/h
